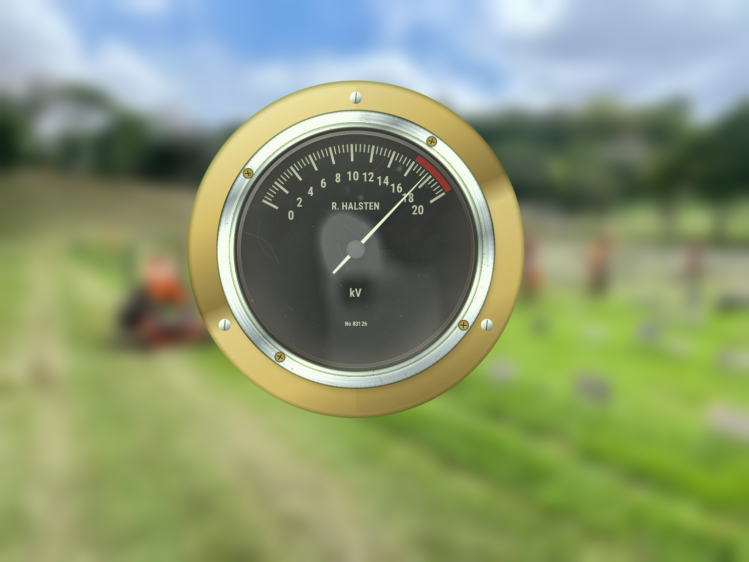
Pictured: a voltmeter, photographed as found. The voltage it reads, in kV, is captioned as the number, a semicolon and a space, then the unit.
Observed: 17.6; kV
